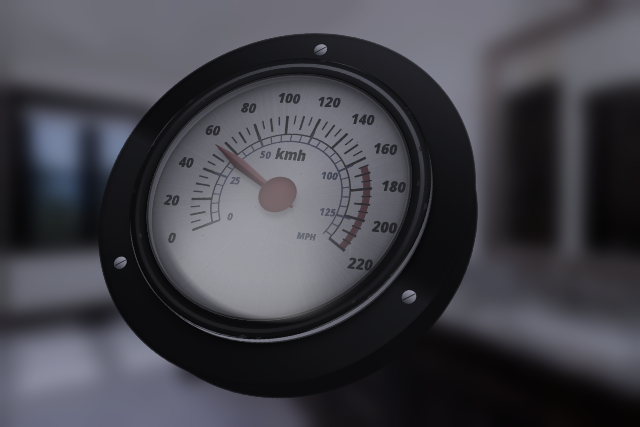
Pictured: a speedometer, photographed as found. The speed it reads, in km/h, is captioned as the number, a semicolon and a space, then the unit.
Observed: 55; km/h
